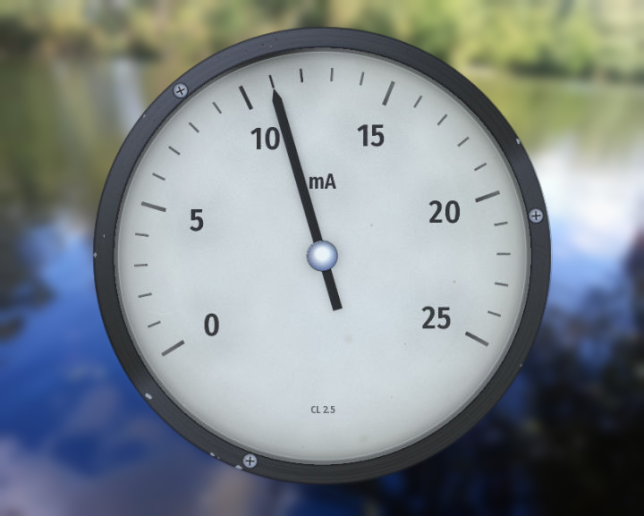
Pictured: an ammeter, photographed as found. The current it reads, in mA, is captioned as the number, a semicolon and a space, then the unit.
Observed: 11; mA
